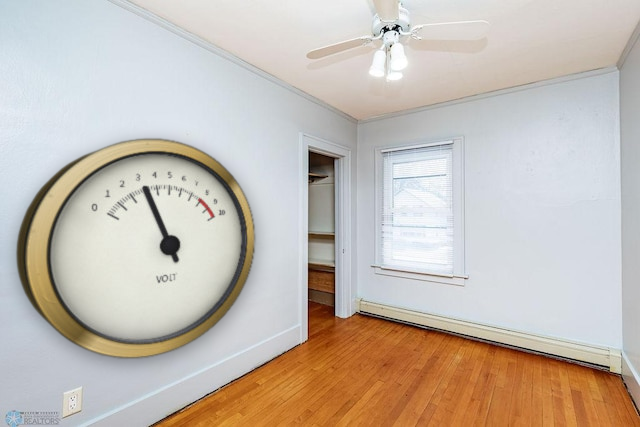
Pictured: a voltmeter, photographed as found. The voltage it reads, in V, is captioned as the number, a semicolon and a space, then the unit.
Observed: 3; V
